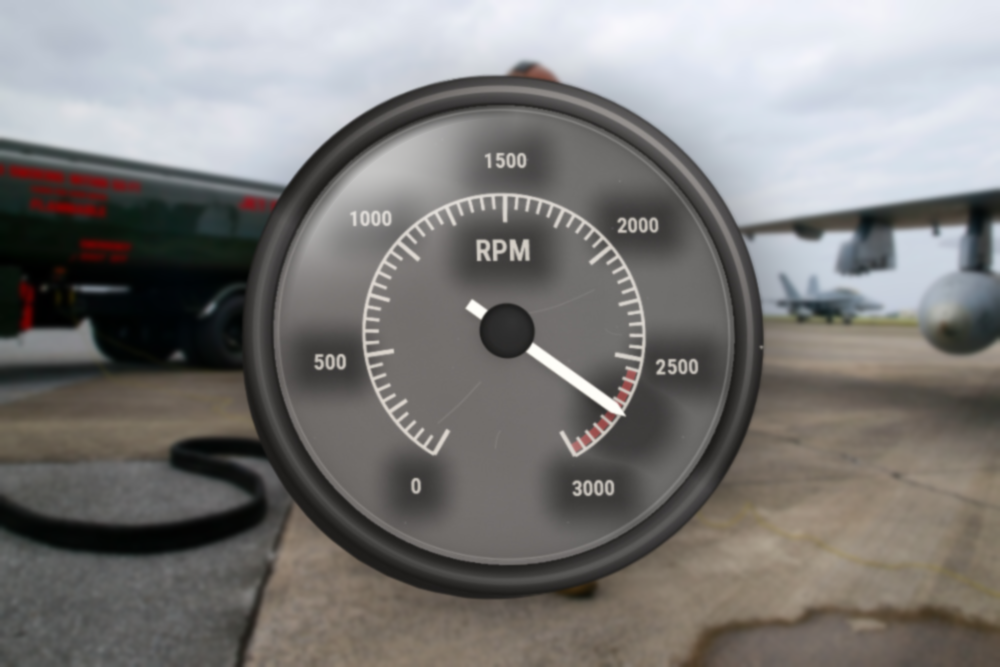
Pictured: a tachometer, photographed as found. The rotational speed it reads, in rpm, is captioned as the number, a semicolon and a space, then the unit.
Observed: 2750; rpm
